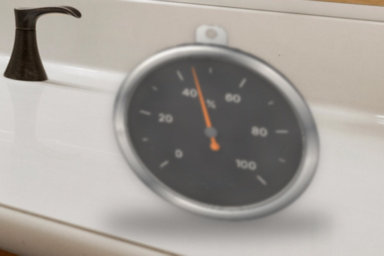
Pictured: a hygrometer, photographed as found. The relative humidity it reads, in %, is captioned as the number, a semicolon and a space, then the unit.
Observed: 45; %
